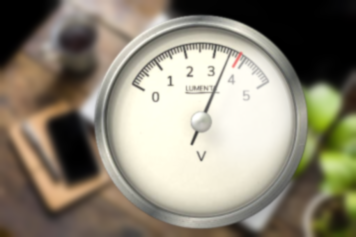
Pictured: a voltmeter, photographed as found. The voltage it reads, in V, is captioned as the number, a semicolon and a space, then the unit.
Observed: 3.5; V
